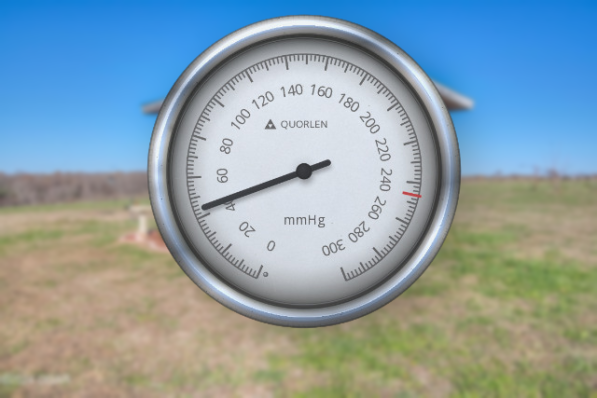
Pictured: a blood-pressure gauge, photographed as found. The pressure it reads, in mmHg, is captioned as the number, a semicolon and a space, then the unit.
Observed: 44; mmHg
